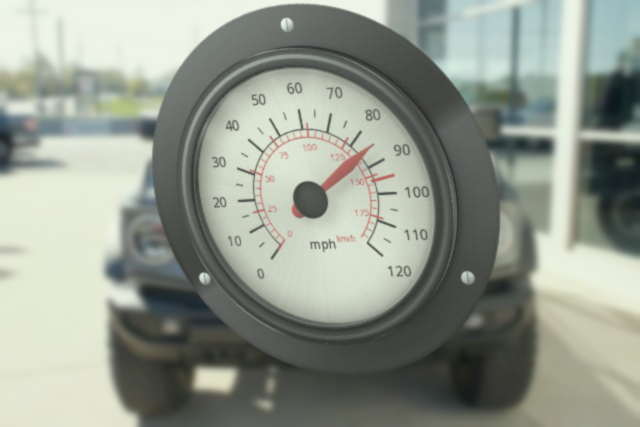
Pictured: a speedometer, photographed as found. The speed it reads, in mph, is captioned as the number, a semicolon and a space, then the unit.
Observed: 85; mph
